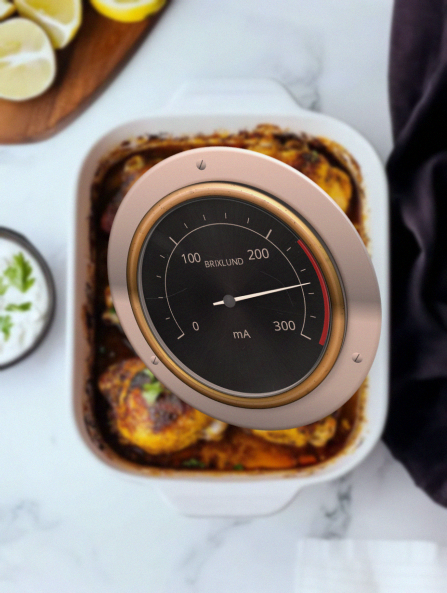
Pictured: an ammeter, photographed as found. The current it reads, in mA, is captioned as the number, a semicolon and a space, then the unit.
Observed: 250; mA
